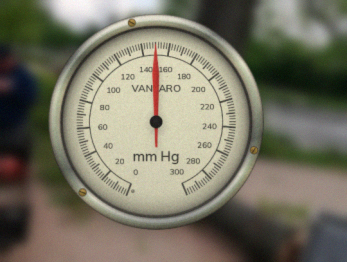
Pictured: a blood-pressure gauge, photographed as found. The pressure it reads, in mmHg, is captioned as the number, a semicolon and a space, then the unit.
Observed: 150; mmHg
